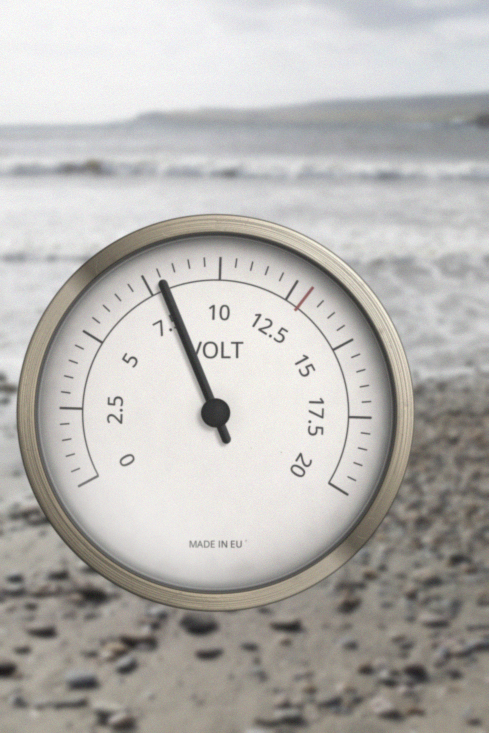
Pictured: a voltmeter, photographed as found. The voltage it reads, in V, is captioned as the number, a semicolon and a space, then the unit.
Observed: 8; V
